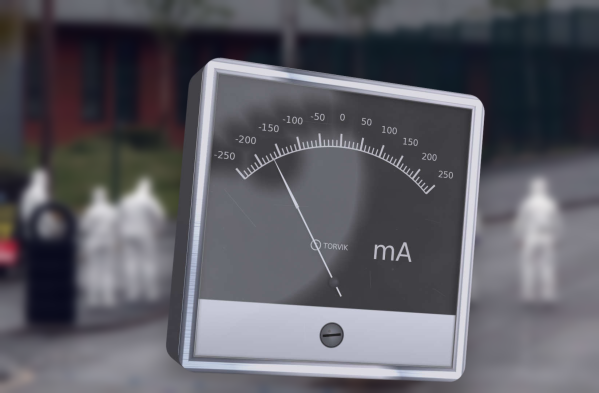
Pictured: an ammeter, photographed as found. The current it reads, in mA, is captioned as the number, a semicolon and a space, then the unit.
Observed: -170; mA
